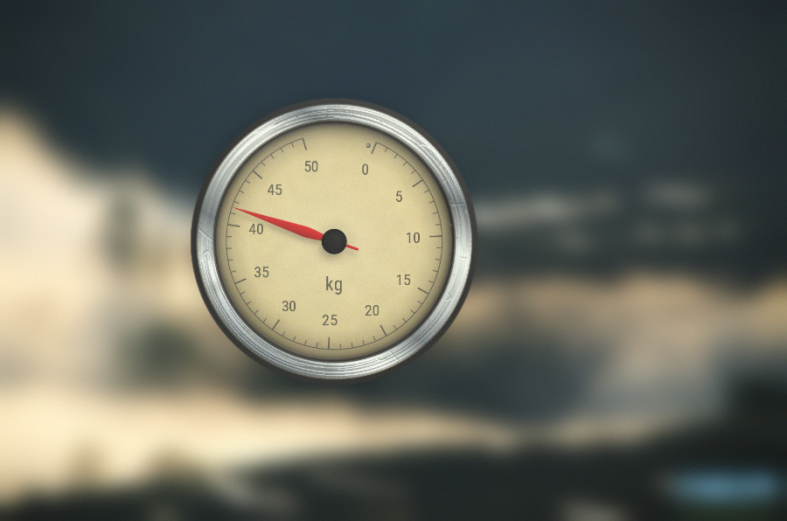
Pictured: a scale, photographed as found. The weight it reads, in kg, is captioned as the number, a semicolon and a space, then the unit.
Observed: 41.5; kg
